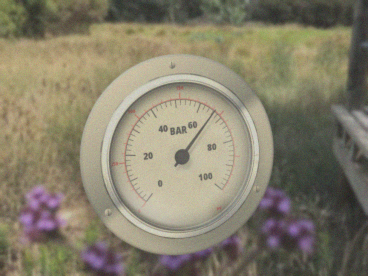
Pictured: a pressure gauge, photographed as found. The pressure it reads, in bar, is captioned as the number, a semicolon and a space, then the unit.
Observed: 66; bar
